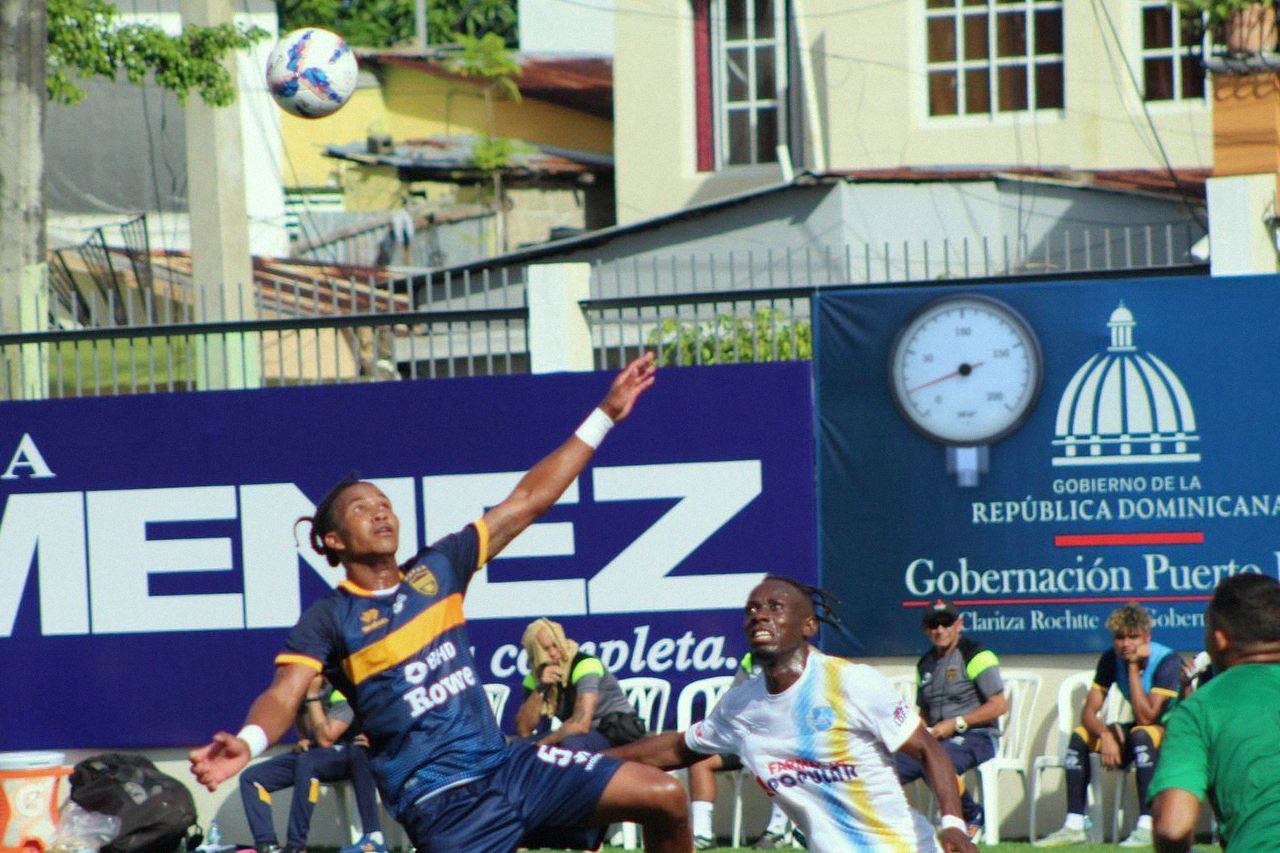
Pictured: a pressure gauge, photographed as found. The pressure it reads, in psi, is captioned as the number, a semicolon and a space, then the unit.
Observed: 20; psi
